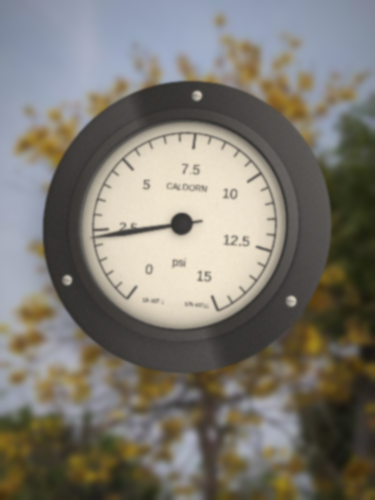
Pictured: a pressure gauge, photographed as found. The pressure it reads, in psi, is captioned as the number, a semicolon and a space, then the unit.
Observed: 2.25; psi
